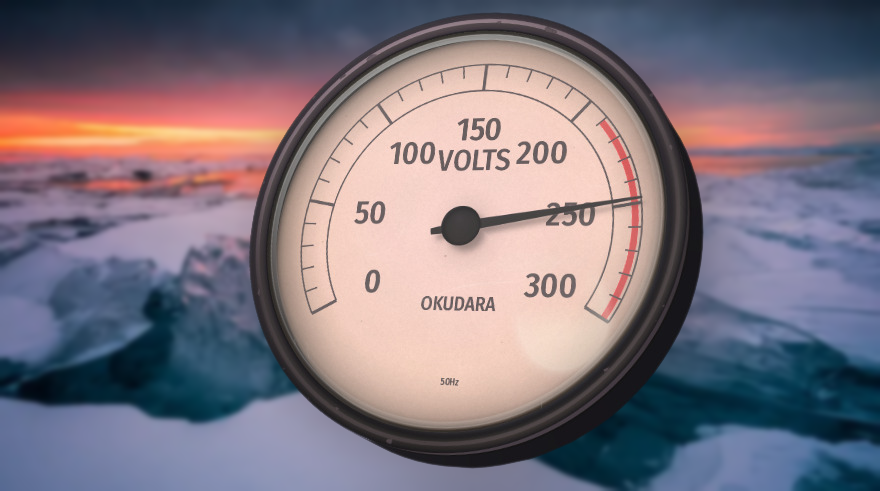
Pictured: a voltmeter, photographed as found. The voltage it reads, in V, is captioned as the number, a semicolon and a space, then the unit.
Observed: 250; V
